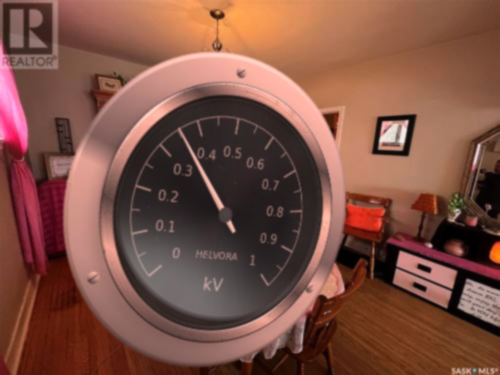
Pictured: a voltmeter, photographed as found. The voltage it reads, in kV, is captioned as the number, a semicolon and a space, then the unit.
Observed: 0.35; kV
